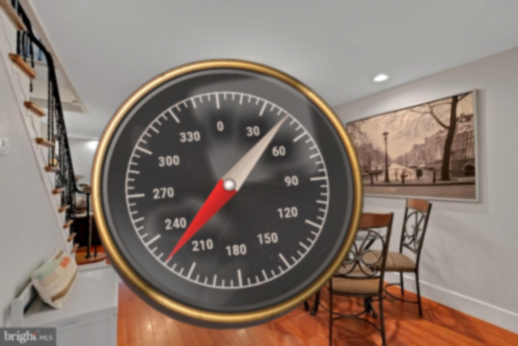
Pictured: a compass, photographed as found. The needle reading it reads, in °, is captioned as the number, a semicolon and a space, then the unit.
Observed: 225; °
